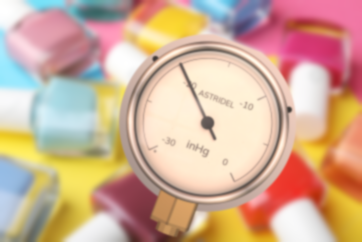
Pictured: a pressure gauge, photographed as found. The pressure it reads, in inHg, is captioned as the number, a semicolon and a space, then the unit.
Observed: -20; inHg
